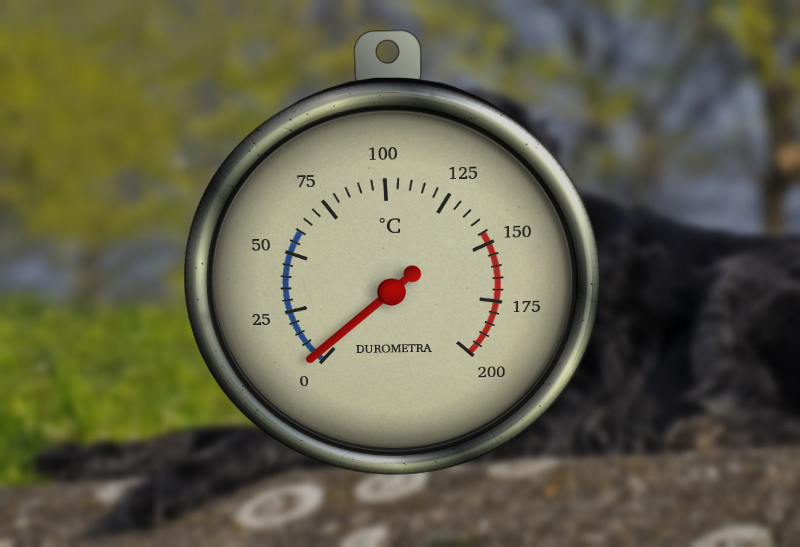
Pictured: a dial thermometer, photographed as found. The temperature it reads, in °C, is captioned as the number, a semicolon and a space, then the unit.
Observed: 5; °C
